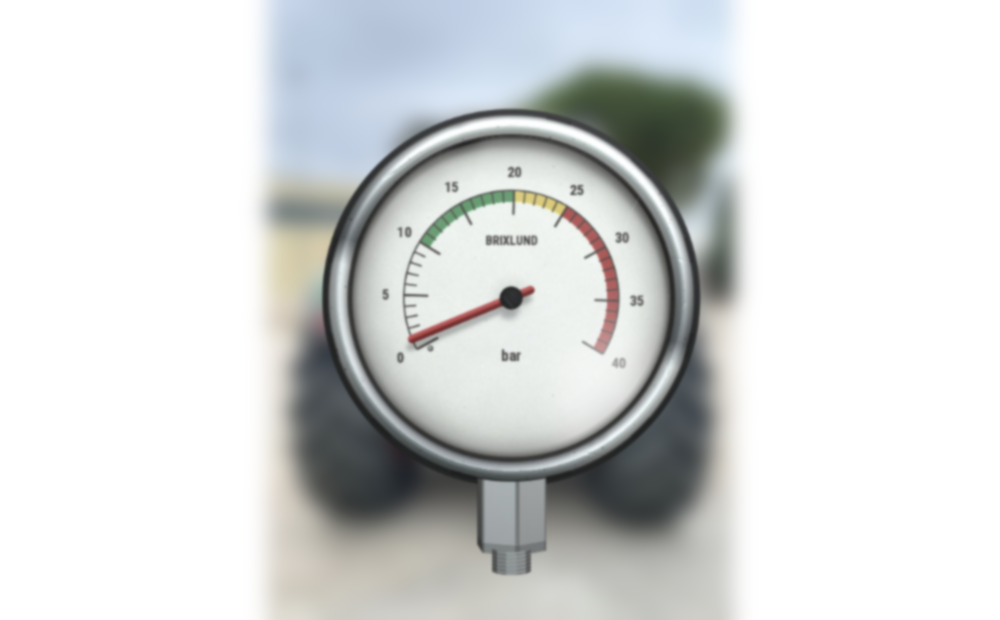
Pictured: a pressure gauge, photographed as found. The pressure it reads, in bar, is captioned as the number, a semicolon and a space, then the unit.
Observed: 1; bar
